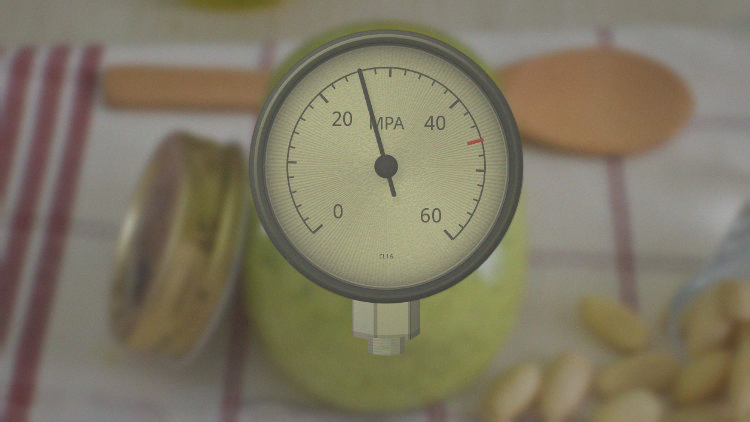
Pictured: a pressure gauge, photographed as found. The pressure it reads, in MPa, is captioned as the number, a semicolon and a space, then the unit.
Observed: 26; MPa
